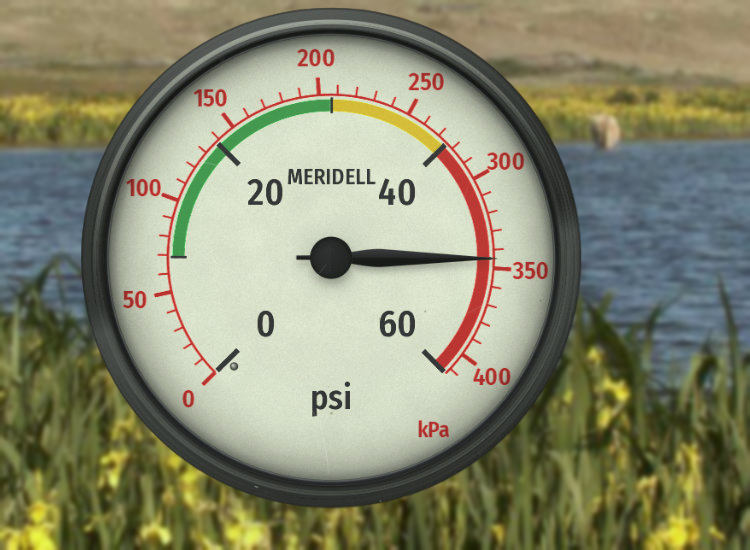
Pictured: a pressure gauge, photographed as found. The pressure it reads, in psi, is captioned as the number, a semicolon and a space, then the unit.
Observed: 50; psi
